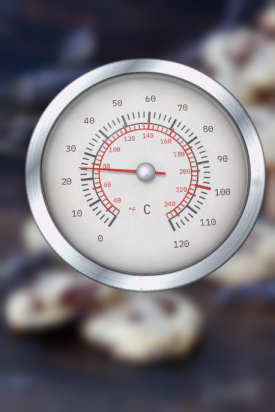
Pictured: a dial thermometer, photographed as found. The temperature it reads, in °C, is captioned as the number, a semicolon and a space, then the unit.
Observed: 24; °C
